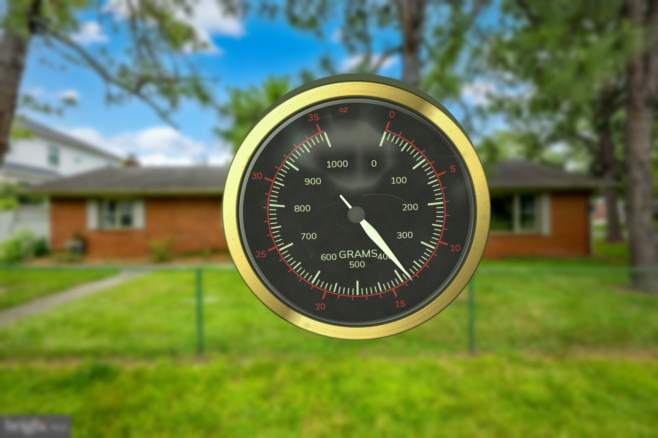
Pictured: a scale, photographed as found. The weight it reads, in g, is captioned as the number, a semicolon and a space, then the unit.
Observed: 380; g
